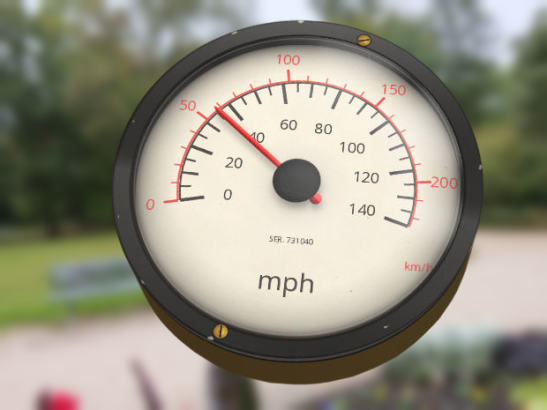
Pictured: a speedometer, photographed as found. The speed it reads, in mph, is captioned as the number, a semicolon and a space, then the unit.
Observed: 35; mph
